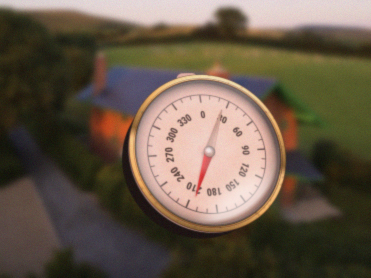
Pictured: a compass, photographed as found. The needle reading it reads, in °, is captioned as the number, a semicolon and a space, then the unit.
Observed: 205; °
